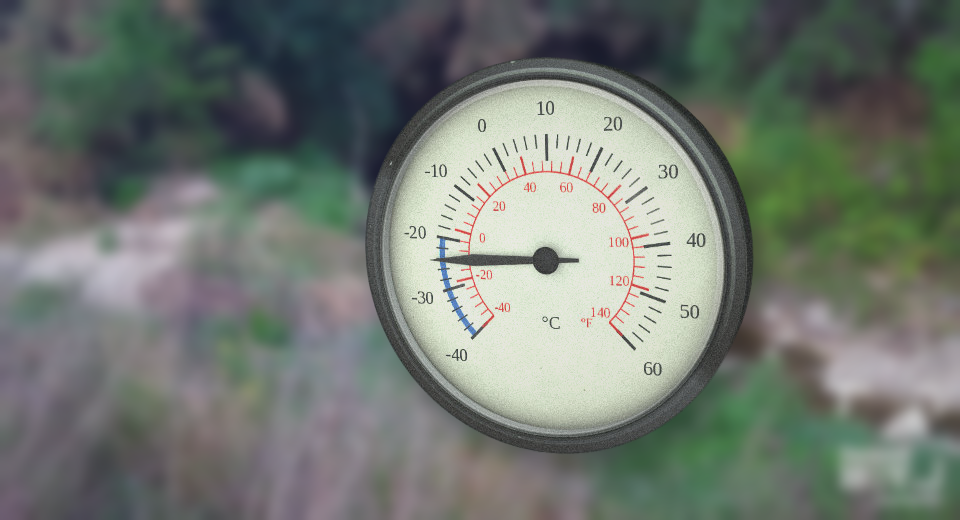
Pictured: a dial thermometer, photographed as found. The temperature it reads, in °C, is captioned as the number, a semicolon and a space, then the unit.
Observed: -24; °C
